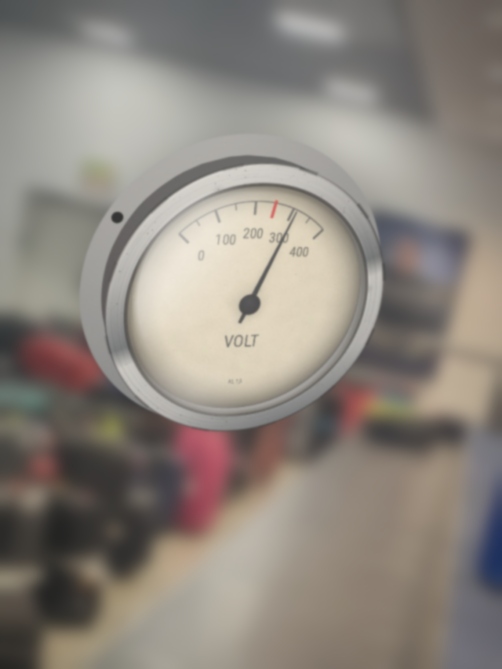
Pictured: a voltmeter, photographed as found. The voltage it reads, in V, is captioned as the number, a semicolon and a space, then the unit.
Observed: 300; V
